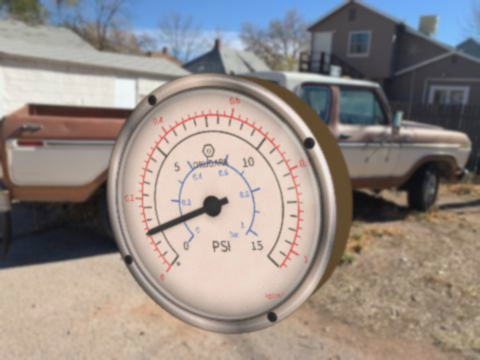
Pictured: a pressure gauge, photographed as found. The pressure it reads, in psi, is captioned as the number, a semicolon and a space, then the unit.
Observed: 1.5; psi
